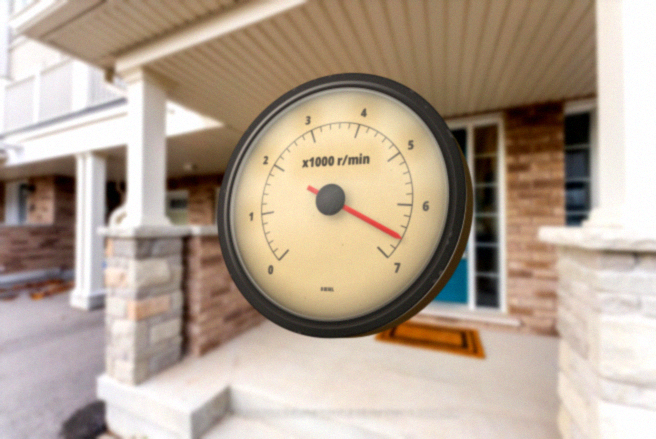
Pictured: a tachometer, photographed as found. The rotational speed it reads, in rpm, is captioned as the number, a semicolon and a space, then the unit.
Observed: 6600; rpm
